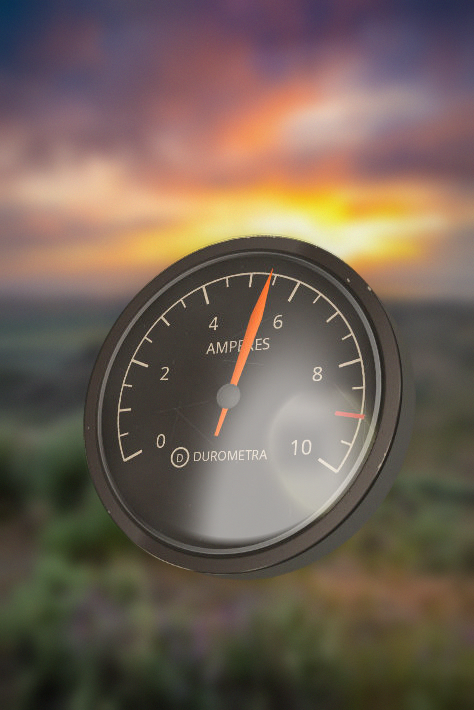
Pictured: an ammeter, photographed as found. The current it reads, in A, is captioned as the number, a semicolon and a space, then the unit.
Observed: 5.5; A
